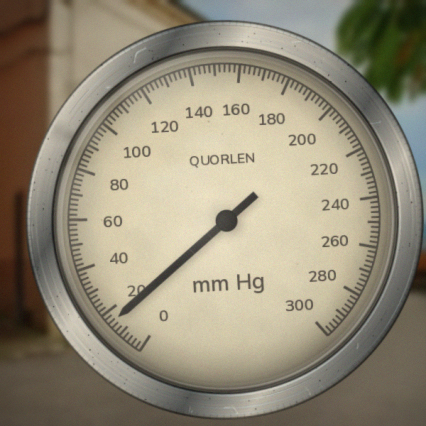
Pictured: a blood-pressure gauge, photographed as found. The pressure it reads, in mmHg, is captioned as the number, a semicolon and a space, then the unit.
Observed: 16; mmHg
